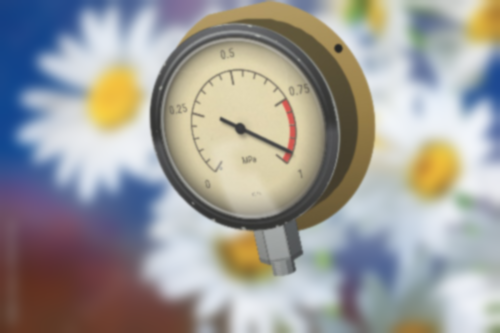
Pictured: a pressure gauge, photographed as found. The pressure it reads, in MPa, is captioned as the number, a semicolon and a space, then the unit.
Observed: 0.95; MPa
